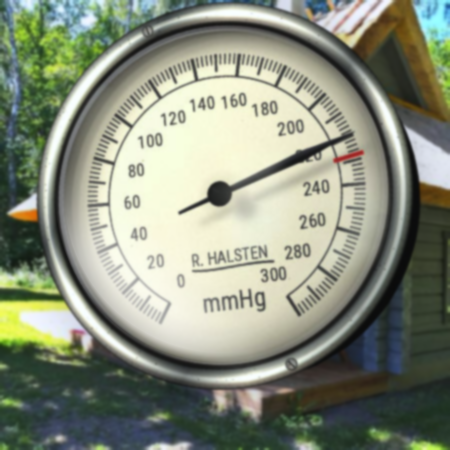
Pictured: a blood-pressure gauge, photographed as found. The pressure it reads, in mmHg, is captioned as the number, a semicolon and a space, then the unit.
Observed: 220; mmHg
